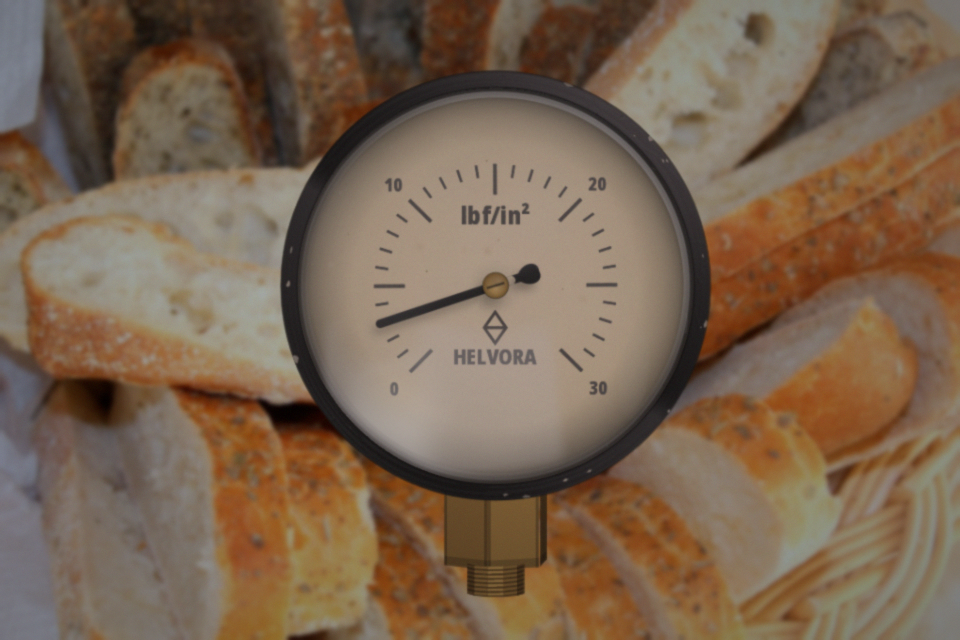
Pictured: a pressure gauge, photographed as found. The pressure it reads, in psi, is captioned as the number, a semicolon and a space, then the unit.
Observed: 3; psi
